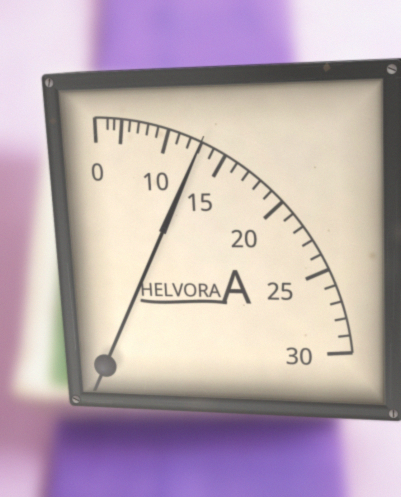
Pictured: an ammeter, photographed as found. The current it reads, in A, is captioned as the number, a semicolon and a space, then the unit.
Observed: 13; A
